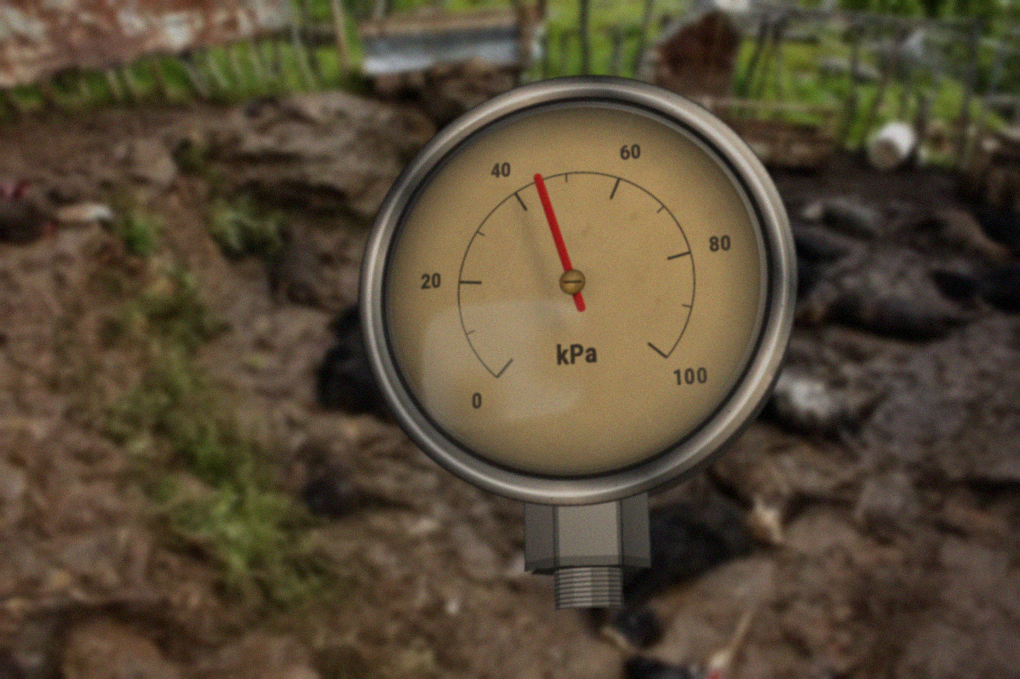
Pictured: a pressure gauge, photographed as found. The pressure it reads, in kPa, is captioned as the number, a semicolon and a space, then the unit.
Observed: 45; kPa
